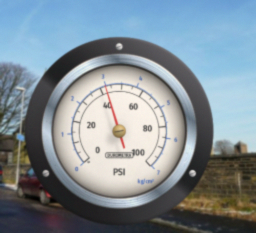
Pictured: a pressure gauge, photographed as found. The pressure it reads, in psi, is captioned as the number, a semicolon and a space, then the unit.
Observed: 42.5; psi
